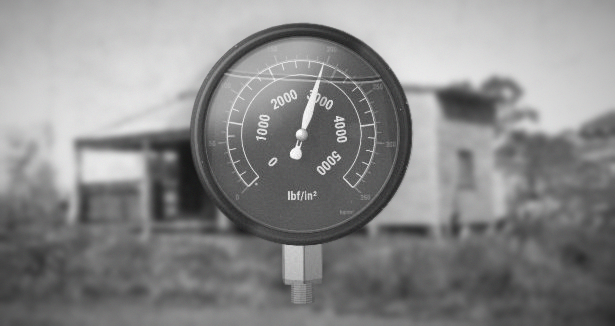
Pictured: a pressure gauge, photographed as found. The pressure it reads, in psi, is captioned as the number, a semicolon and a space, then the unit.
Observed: 2800; psi
